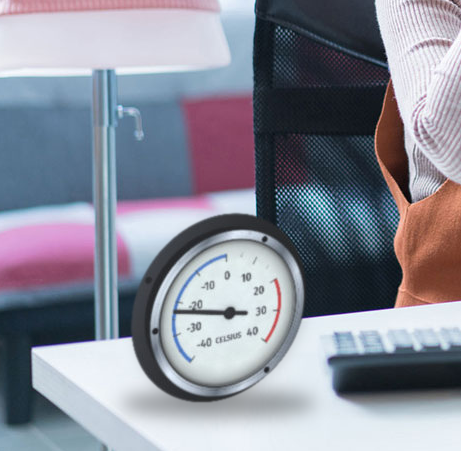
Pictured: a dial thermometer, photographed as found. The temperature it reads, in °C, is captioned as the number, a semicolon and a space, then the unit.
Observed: -22.5; °C
